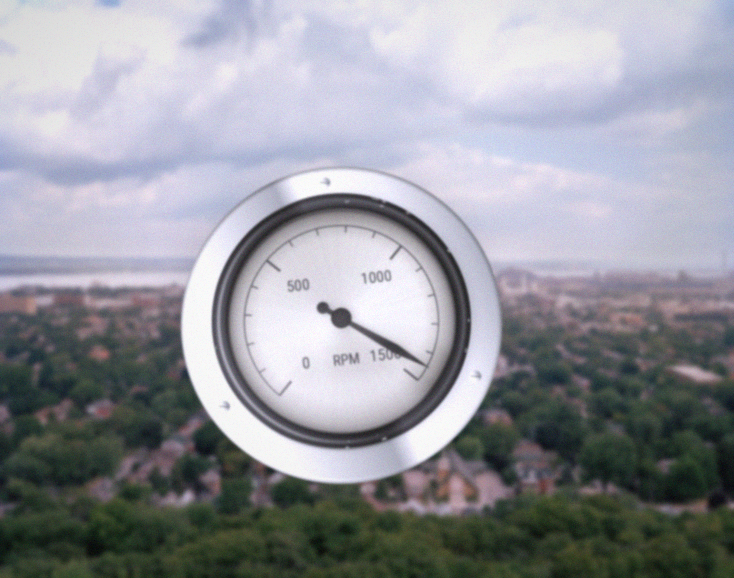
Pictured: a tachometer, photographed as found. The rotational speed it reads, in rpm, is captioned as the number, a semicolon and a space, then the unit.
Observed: 1450; rpm
